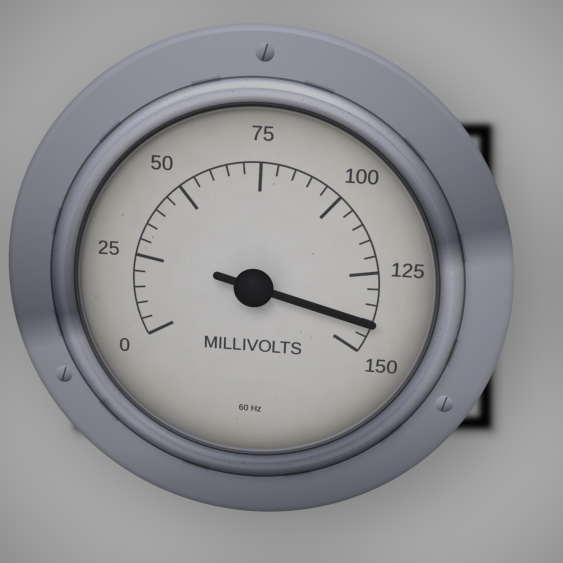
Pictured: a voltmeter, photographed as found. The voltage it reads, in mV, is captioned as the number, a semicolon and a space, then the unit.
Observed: 140; mV
